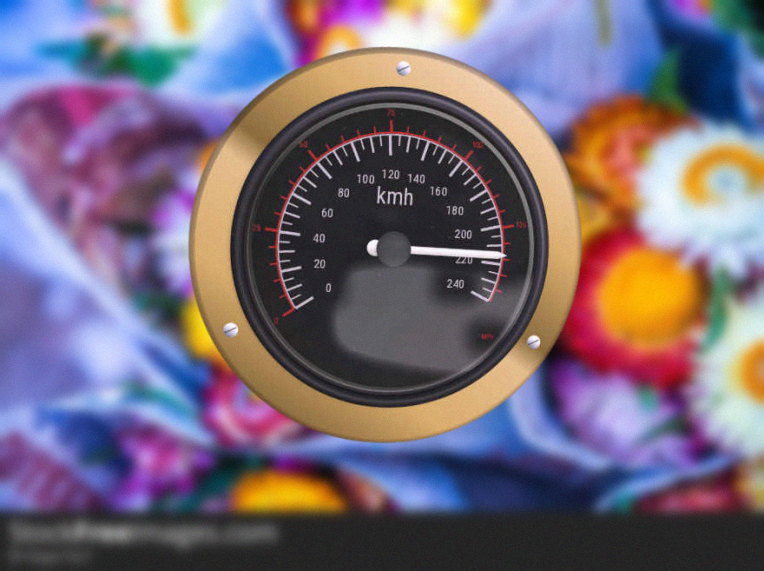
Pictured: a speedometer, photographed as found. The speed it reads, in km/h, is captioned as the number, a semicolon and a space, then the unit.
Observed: 215; km/h
